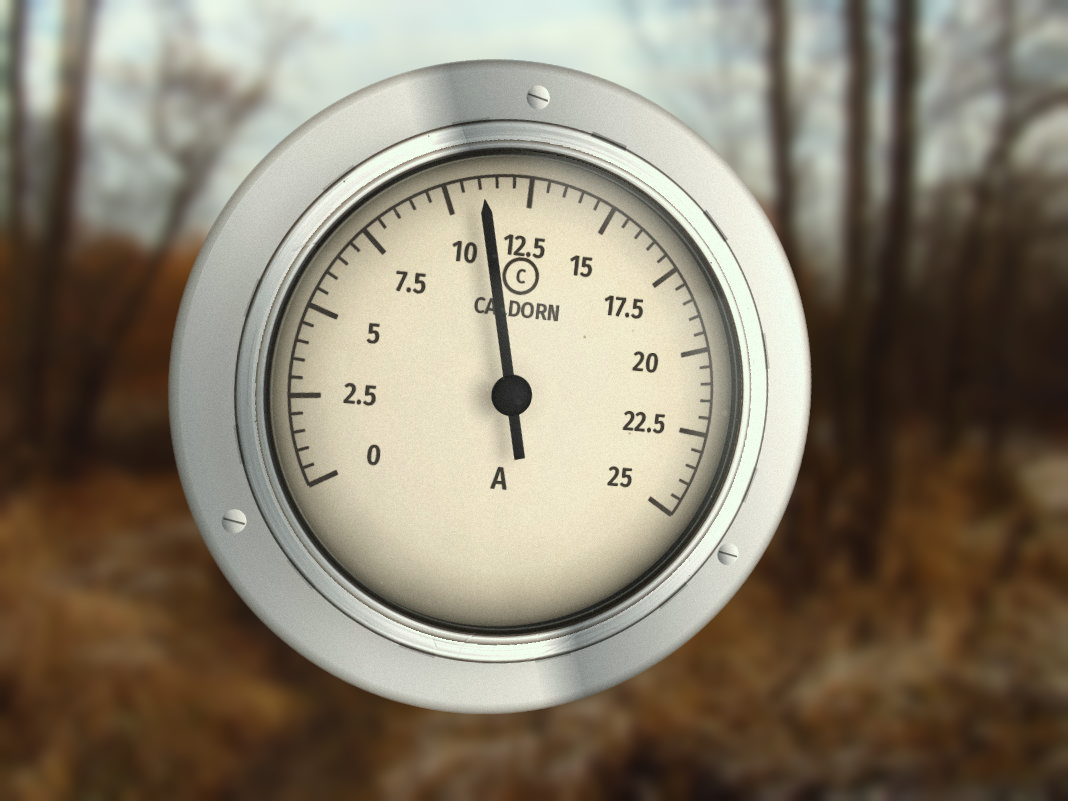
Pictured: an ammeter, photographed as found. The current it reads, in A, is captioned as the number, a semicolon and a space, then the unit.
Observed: 11; A
